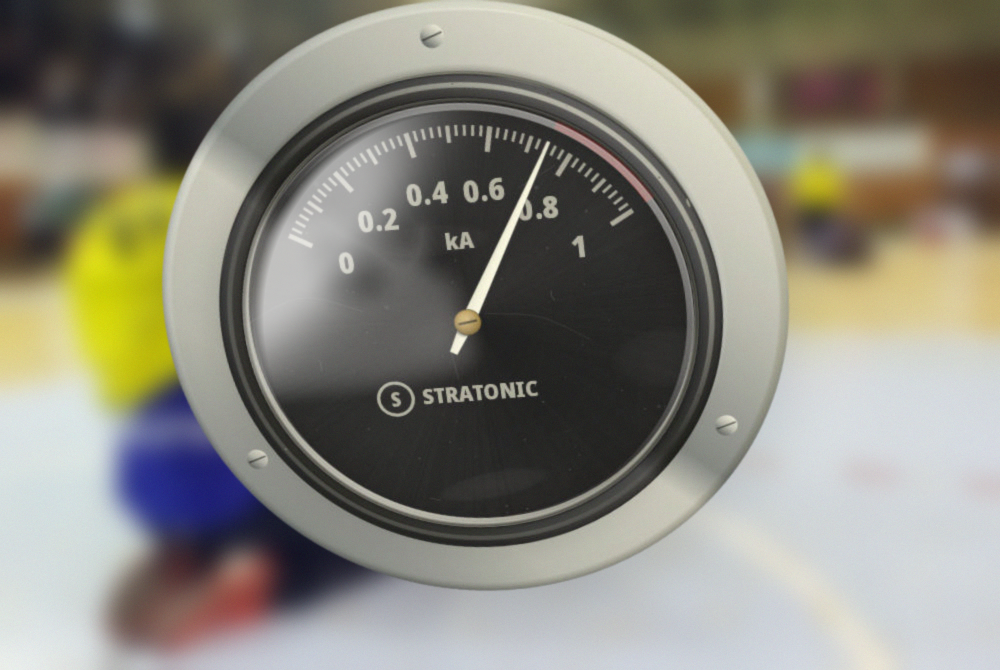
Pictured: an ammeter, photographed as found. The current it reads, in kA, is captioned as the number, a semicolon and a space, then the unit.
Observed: 0.74; kA
